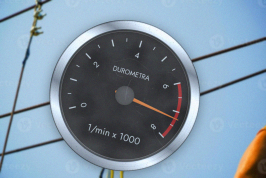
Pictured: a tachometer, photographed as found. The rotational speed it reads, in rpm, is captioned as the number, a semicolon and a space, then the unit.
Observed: 7250; rpm
